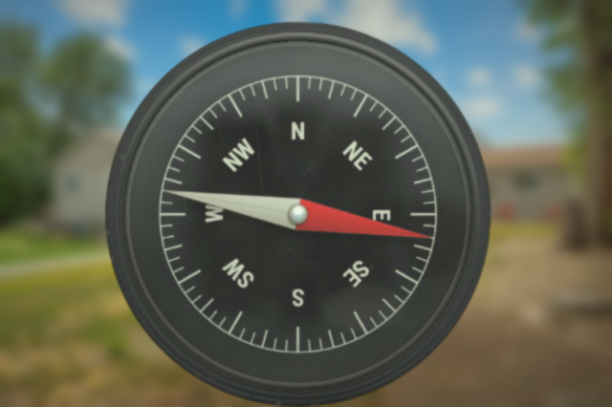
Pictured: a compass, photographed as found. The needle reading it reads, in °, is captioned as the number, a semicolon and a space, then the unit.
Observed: 100; °
